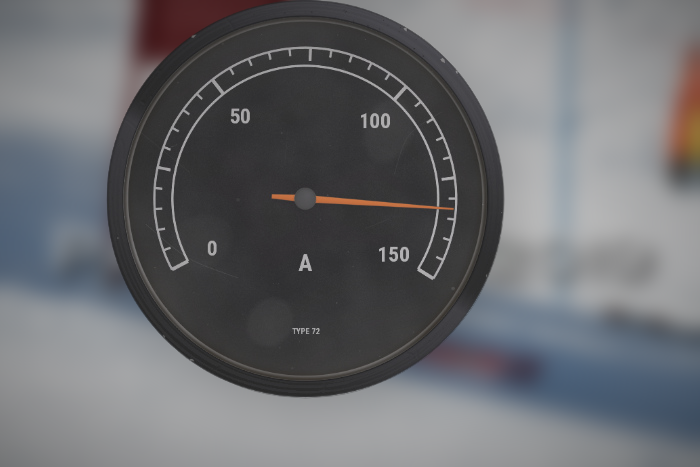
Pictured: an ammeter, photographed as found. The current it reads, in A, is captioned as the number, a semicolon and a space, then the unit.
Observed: 132.5; A
